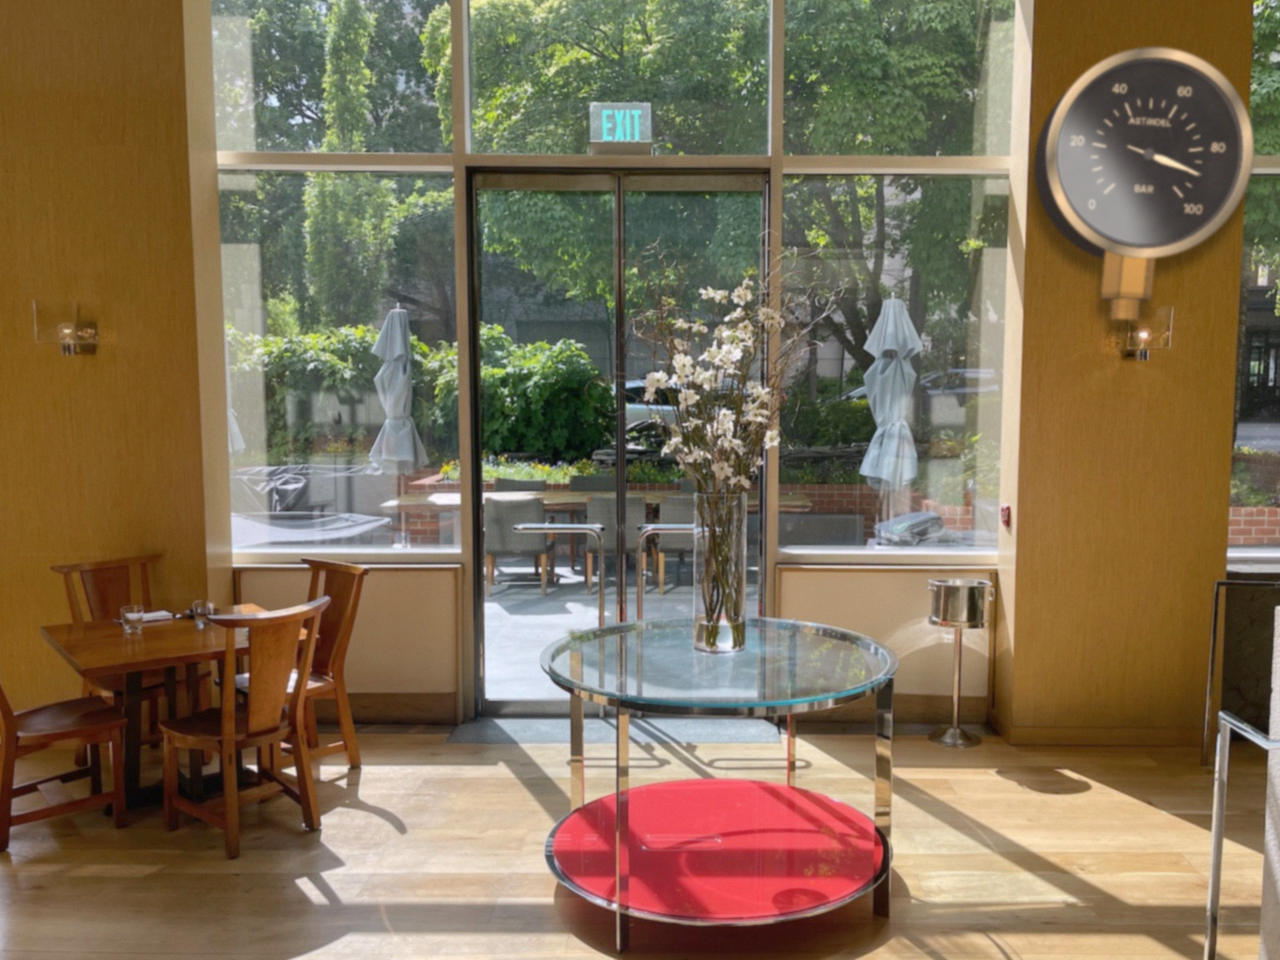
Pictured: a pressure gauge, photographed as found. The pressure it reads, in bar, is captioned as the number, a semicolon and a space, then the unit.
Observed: 90; bar
